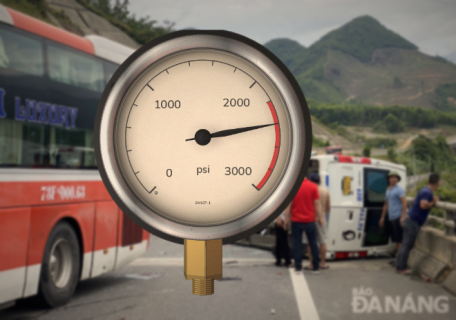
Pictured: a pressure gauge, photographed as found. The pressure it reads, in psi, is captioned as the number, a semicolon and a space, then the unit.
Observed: 2400; psi
